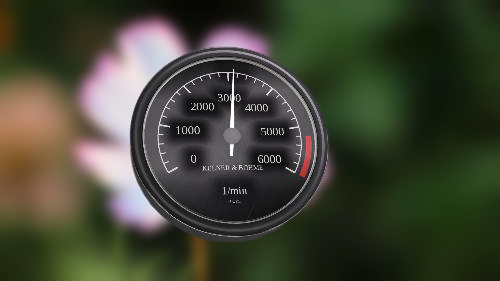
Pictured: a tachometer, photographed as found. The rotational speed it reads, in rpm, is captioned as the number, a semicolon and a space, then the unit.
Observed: 3100; rpm
